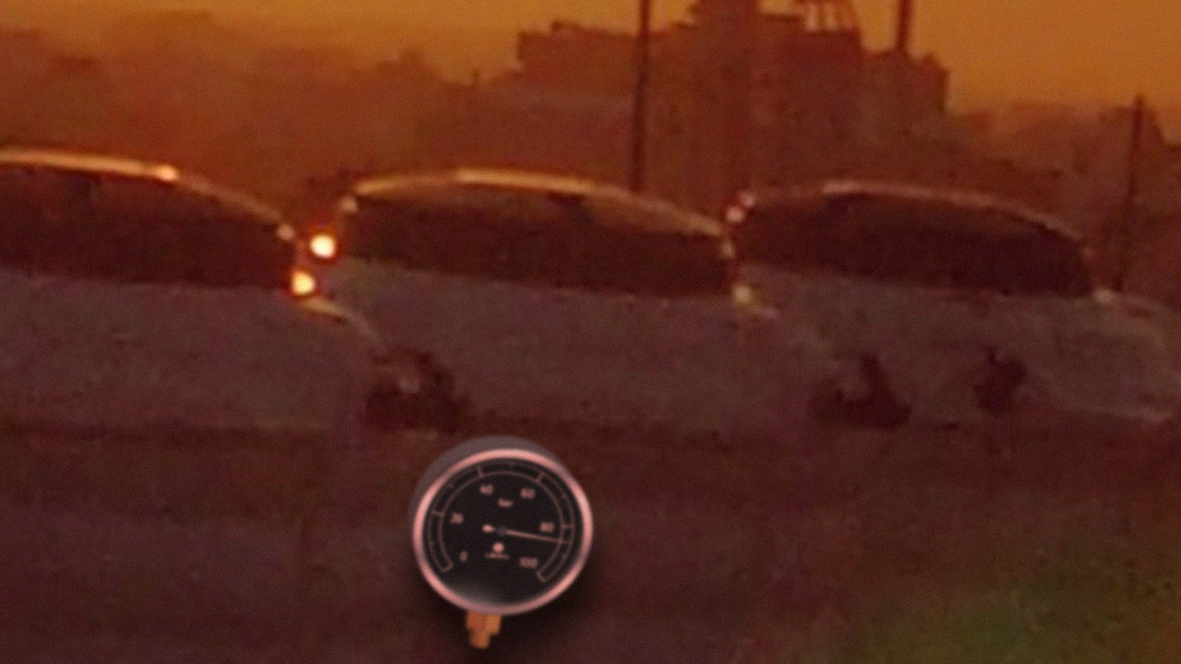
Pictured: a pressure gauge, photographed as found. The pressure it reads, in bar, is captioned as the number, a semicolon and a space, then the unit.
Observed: 85; bar
